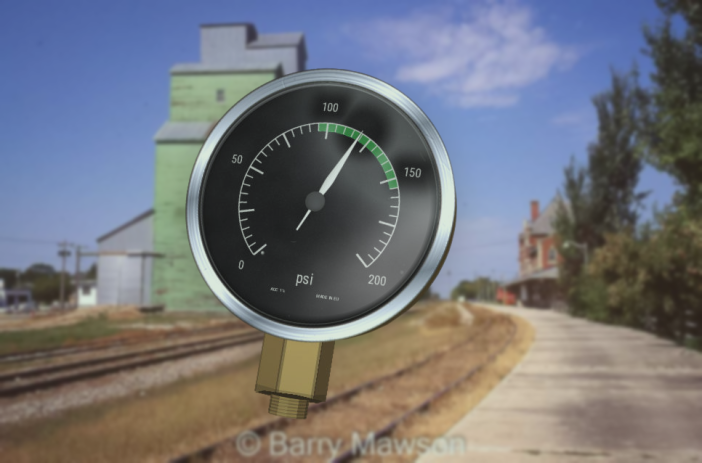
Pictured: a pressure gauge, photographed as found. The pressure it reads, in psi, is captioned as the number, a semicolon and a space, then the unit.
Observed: 120; psi
